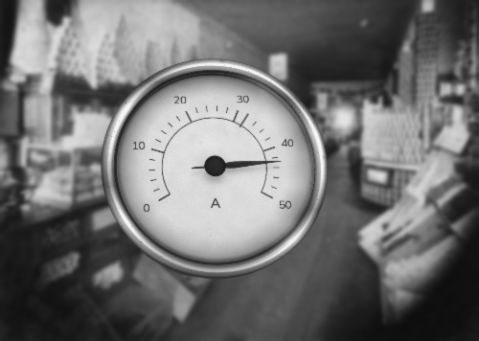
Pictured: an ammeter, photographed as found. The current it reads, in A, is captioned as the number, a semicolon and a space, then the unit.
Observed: 43; A
